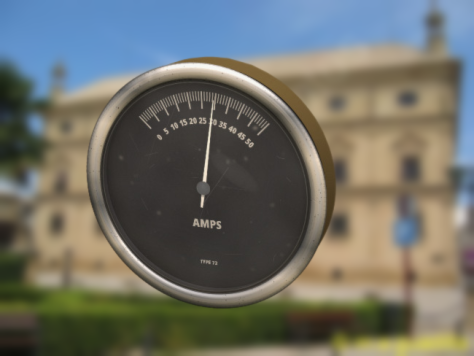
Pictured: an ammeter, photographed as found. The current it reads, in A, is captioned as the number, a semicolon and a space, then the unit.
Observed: 30; A
